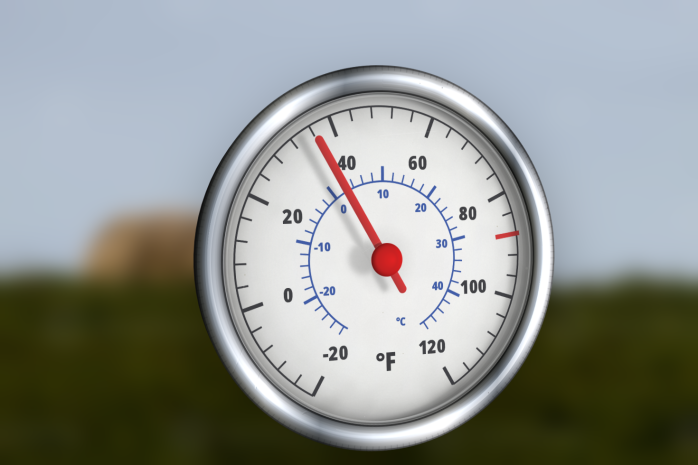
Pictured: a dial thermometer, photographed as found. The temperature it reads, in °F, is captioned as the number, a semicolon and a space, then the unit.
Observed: 36; °F
